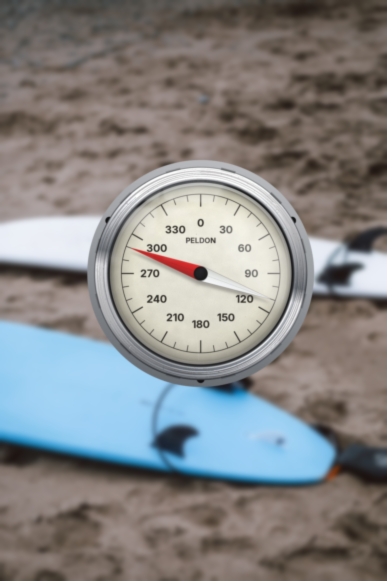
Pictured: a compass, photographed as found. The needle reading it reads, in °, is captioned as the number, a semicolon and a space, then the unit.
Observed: 290; °
